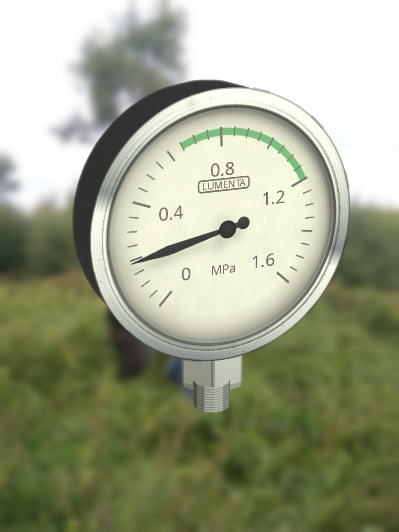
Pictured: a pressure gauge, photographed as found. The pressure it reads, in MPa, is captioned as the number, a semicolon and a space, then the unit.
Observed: 0.2; MPa
